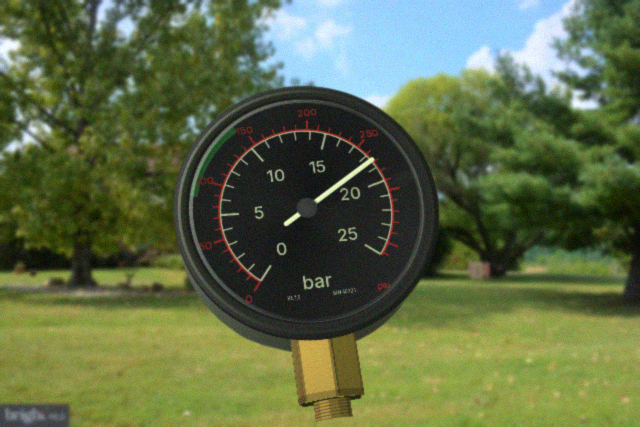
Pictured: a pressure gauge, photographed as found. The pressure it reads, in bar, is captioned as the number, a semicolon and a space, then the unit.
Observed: 18.5; bar
